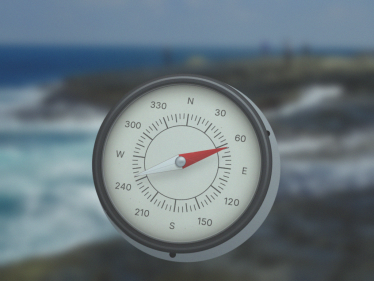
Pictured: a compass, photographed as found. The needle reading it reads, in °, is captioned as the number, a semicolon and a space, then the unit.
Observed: 65; °
